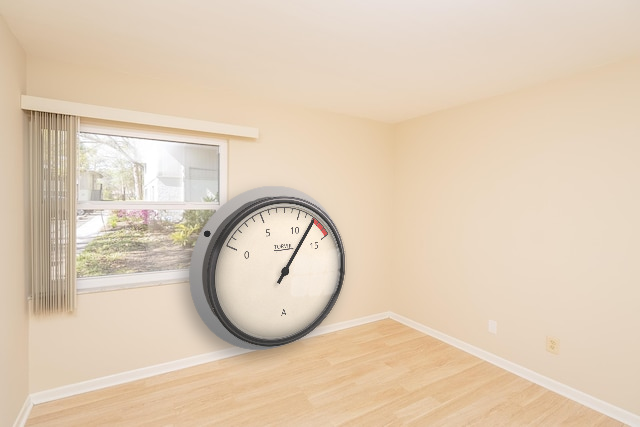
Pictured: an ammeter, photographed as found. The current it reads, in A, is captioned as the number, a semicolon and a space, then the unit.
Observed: 12; A
